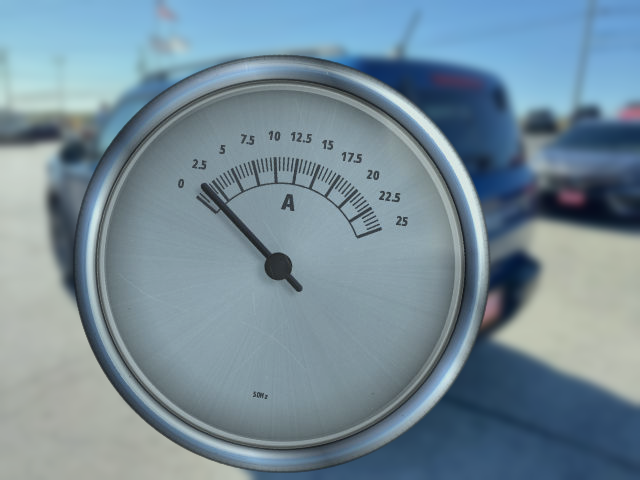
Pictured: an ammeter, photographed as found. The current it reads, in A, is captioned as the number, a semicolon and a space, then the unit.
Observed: 1.5; A
